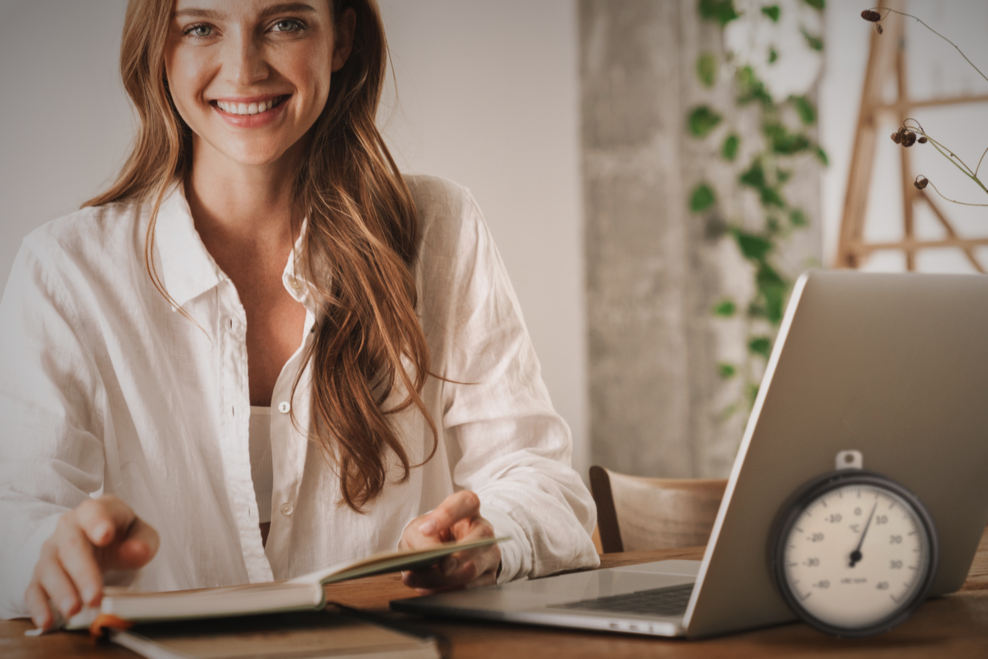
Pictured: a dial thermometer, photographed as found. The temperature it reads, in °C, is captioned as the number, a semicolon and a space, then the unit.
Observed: 5; °C
